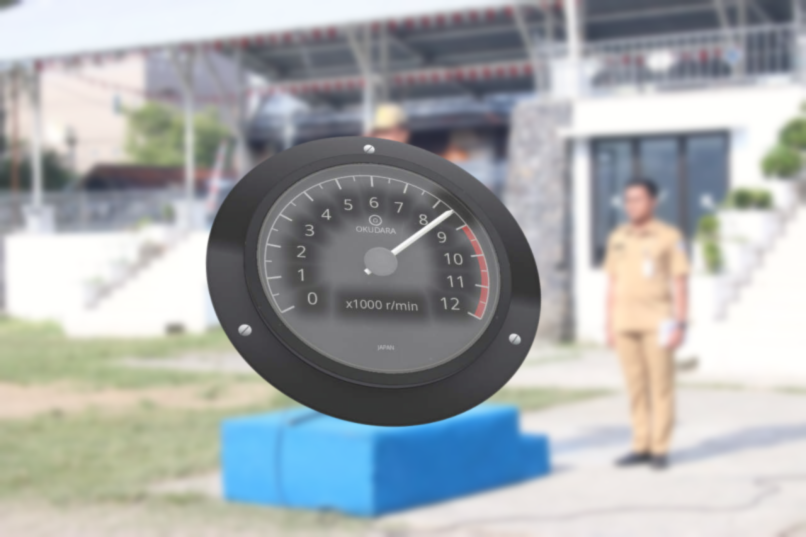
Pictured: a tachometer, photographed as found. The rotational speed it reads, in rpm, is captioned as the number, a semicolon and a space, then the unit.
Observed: 8500; rpm
